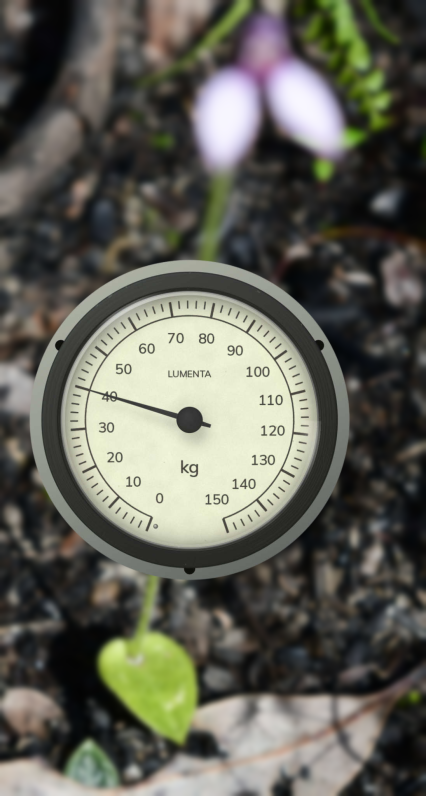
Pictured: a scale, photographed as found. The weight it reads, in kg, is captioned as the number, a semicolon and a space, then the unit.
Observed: 40; kg
